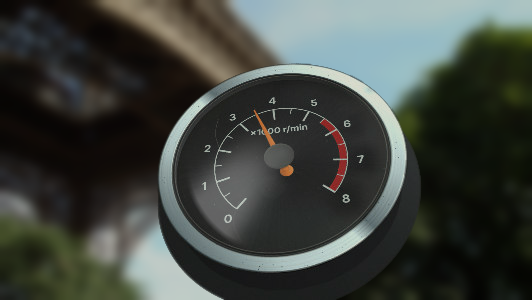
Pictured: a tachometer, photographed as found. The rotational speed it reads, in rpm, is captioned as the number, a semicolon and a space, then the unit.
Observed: 3500; rpm
